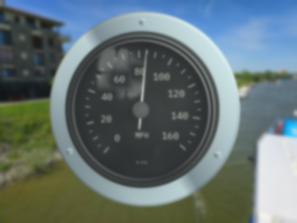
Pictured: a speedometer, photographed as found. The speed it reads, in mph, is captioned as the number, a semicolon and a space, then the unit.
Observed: 85; mph
